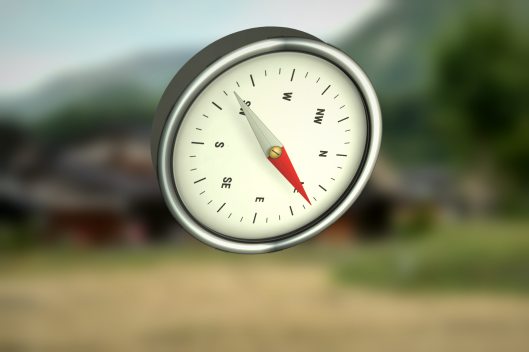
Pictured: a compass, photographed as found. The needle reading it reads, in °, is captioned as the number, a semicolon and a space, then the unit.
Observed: 45; °
